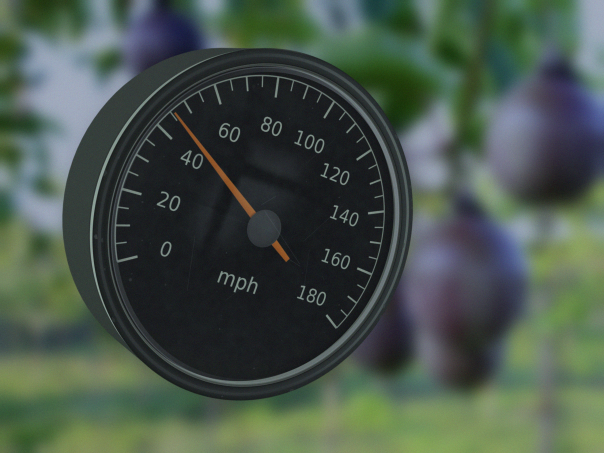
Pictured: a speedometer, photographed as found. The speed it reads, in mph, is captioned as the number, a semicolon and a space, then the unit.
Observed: 45; mph
